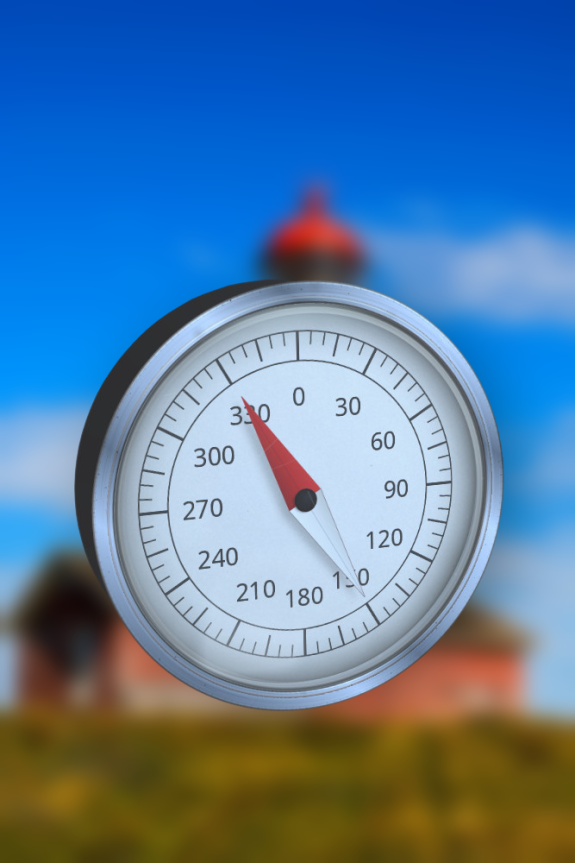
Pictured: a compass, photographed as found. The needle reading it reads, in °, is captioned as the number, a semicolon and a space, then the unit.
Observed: 330; °
